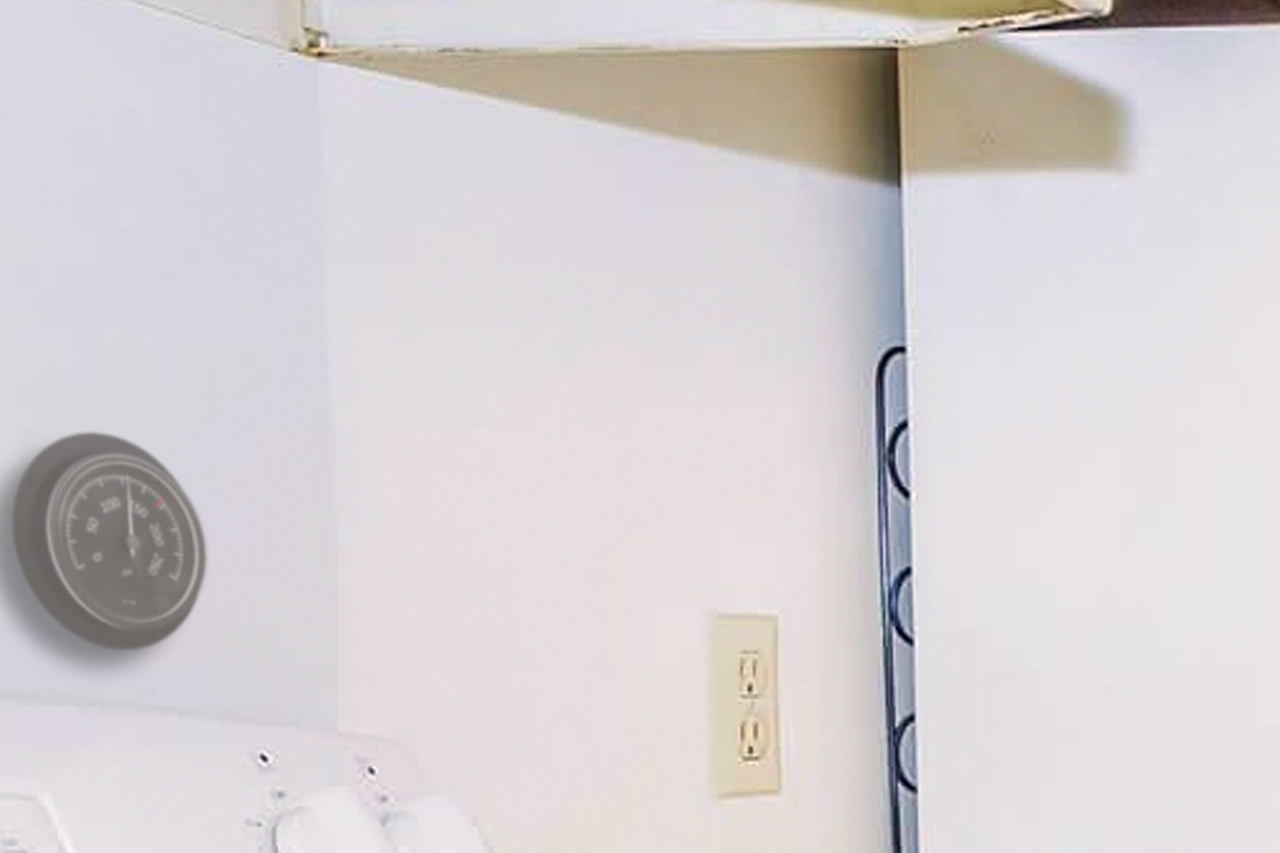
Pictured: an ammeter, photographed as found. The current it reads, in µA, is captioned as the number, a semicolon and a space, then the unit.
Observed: 125; µA
